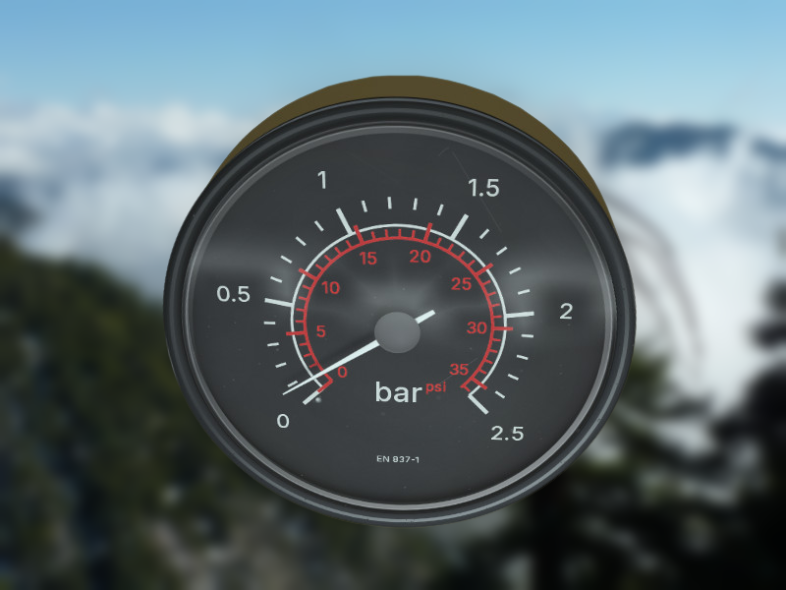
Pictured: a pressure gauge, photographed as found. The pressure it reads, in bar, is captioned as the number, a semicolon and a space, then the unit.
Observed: 0.1; bar
